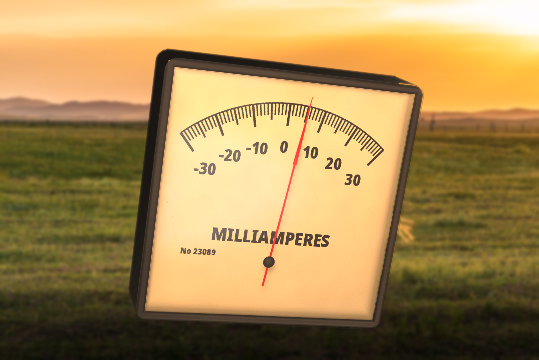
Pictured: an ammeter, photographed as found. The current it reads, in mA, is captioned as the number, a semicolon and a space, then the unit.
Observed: 5; mA
